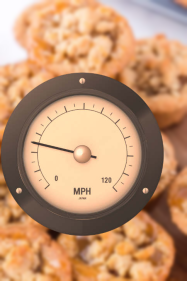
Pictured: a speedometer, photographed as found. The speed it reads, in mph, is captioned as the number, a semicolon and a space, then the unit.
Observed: 25; mph
